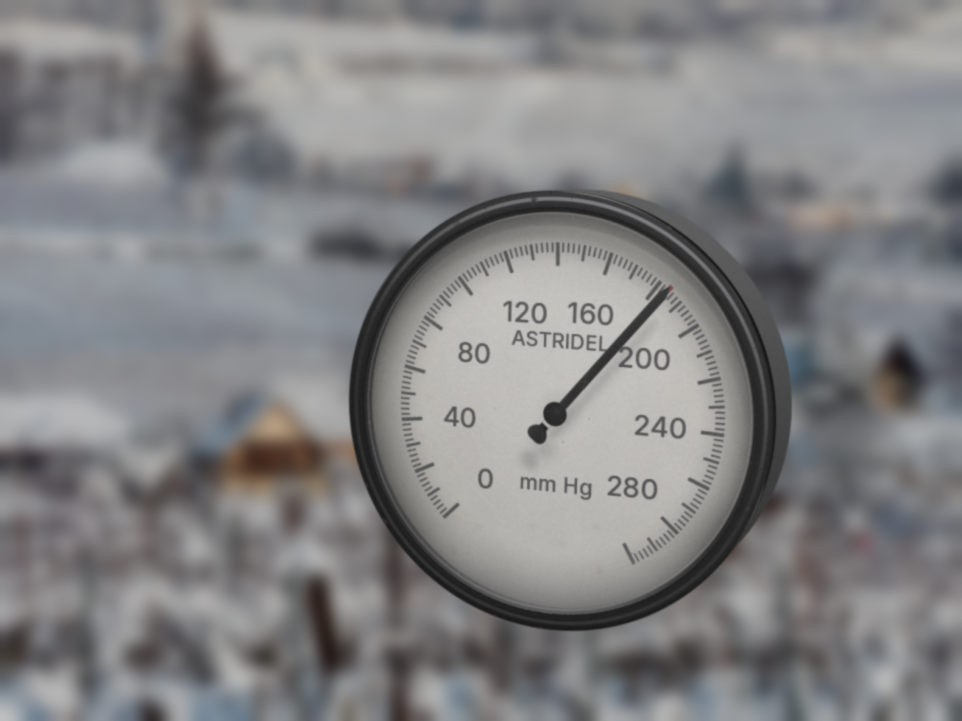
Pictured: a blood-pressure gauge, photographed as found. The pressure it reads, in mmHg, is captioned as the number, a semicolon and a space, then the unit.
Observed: 184; mmHg
